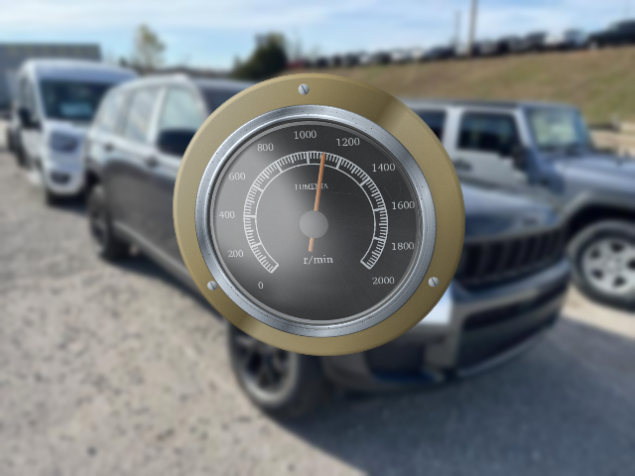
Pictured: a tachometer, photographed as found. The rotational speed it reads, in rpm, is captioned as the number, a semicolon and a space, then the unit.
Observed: 1100; rpm
